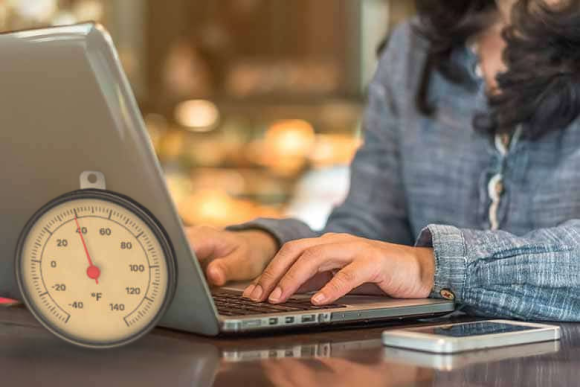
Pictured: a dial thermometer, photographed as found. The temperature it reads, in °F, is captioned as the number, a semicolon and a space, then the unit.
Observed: 40; °F
